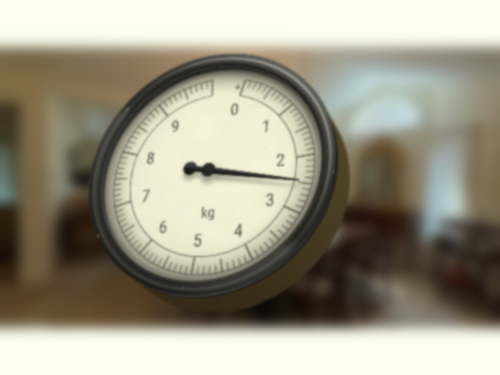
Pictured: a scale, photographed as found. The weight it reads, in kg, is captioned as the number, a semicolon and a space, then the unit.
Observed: 2.5; kg
